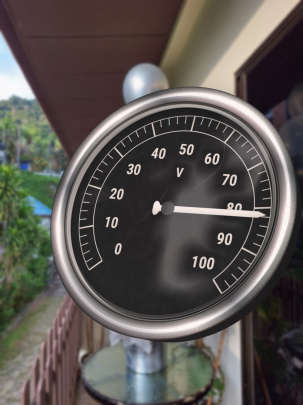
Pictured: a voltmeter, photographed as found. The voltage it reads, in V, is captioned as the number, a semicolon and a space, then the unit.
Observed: 82; V
